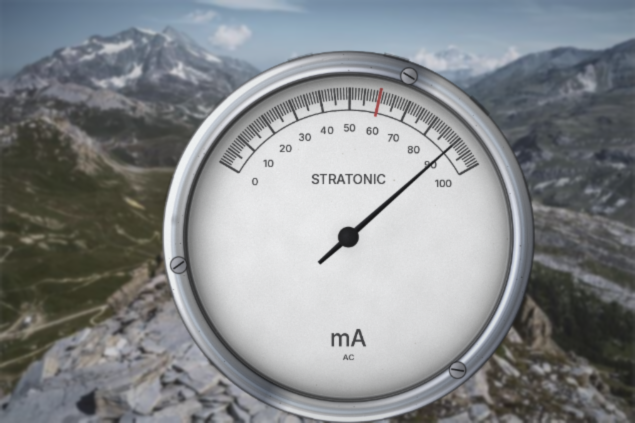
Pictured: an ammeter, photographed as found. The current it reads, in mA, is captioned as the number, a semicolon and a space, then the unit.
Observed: 90; mA
